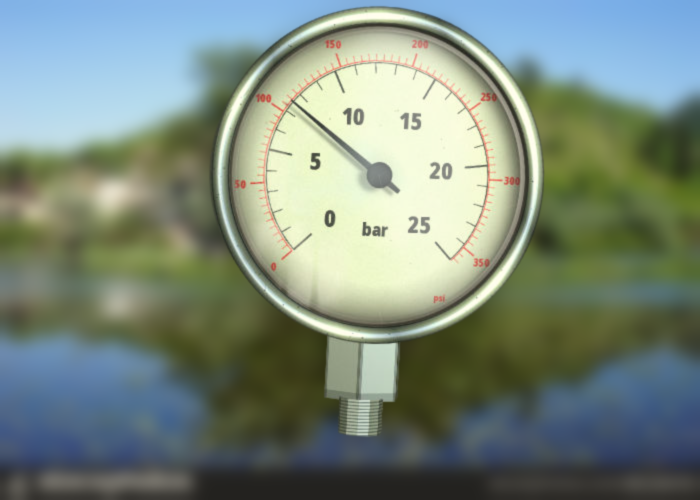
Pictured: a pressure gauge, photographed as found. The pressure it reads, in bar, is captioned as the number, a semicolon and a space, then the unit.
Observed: 7.5; bar
